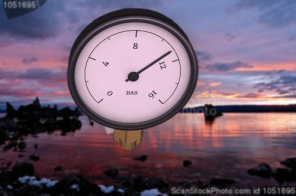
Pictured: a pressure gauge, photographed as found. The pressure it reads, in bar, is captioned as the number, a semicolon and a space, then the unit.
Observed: 11; bar
